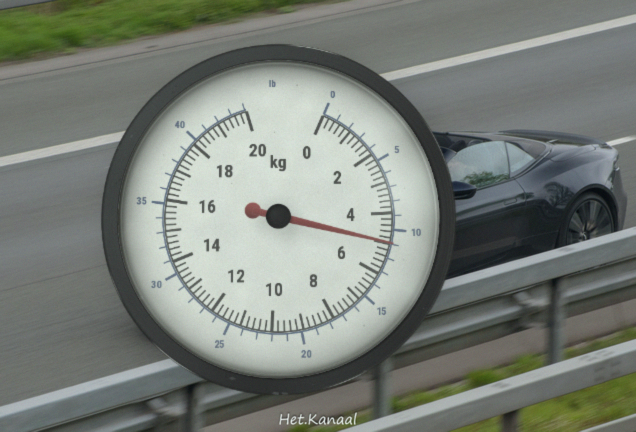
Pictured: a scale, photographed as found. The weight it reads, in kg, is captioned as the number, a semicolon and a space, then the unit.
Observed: 5; kg
